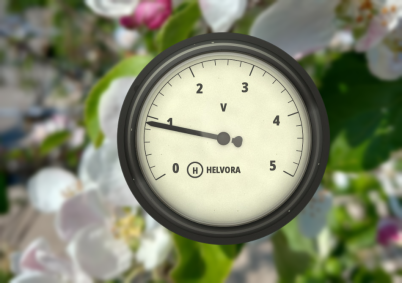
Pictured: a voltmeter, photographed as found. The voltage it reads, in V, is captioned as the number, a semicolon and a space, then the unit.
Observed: 0.9; V
